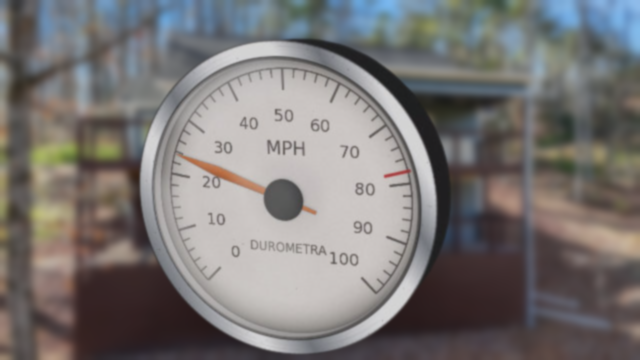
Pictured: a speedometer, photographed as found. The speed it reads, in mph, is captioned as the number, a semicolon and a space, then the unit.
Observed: 24; mph
